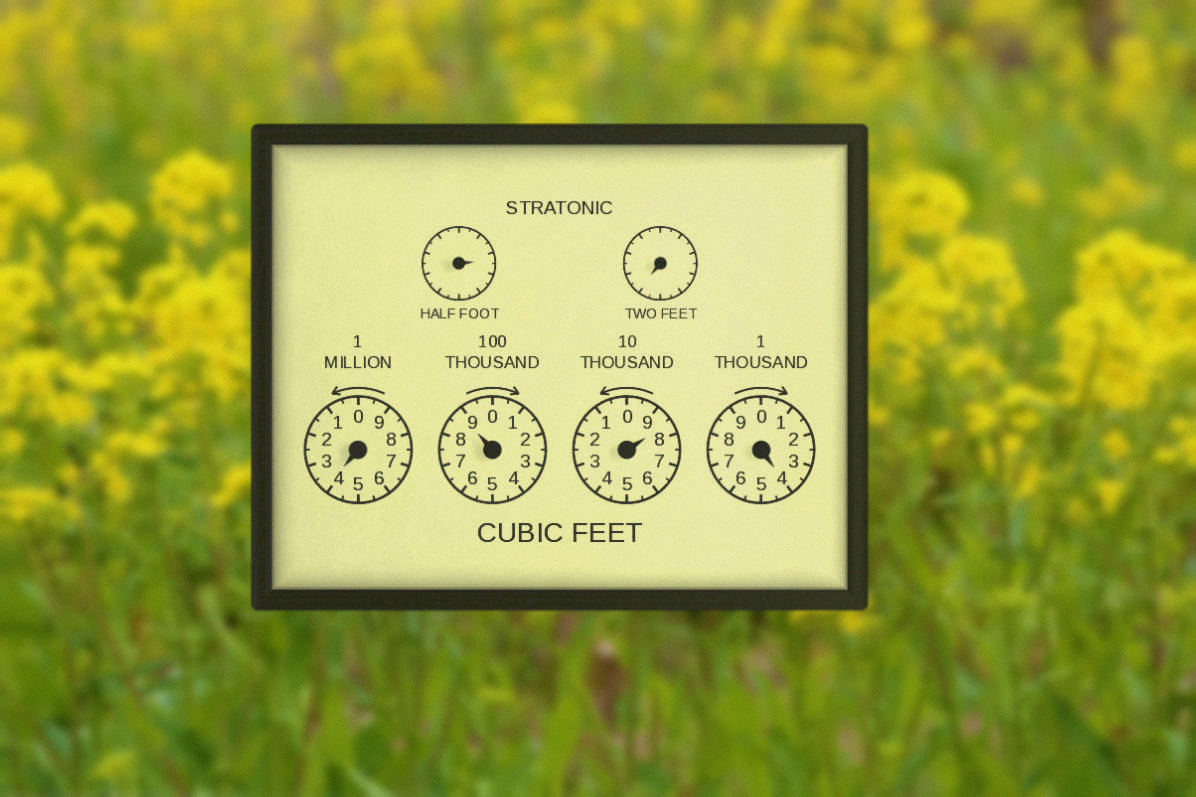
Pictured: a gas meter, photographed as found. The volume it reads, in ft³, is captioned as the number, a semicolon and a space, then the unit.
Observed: 388400; ft³
